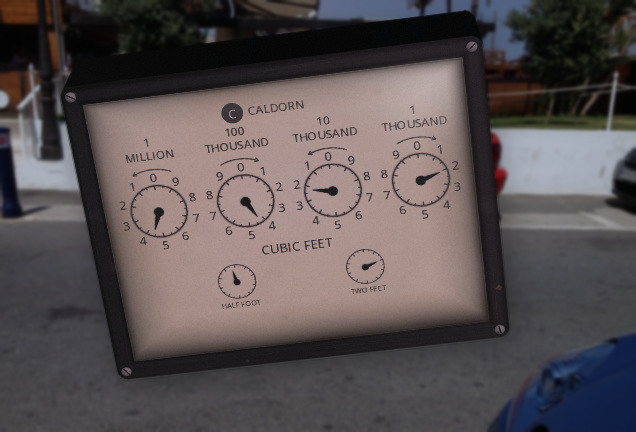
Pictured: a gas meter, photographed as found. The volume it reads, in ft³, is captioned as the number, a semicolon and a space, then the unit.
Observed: 442200; ft³
